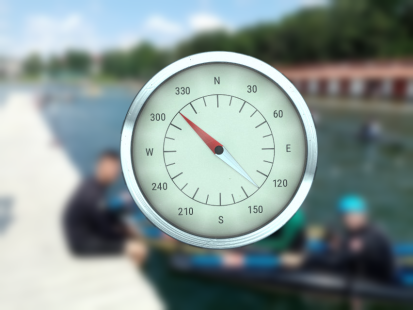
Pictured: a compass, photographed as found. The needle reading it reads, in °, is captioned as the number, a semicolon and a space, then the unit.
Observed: 315; °
